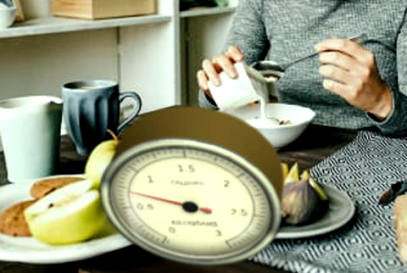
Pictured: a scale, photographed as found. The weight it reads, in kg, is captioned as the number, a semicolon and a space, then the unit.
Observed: 0.75; kg
